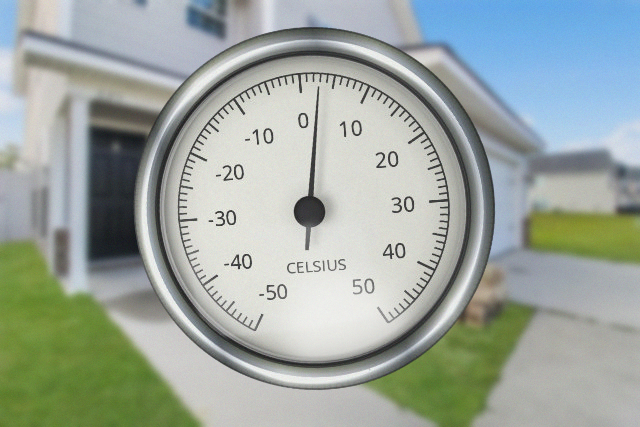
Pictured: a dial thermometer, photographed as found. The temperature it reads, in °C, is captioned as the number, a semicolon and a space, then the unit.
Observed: 3; °C
